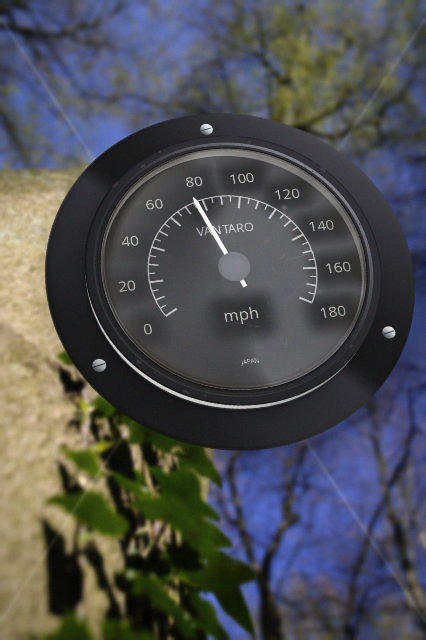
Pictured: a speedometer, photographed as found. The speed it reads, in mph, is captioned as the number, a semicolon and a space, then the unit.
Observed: 75; mph
